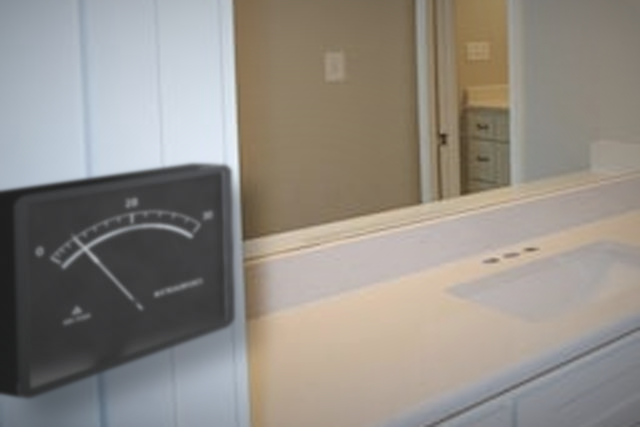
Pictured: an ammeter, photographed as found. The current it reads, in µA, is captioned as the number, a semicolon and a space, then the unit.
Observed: 10; µA
